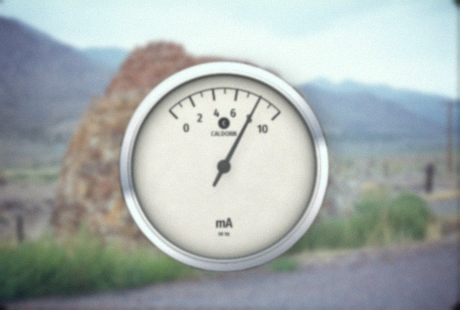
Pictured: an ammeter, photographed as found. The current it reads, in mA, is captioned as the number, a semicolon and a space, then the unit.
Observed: 8; mA
